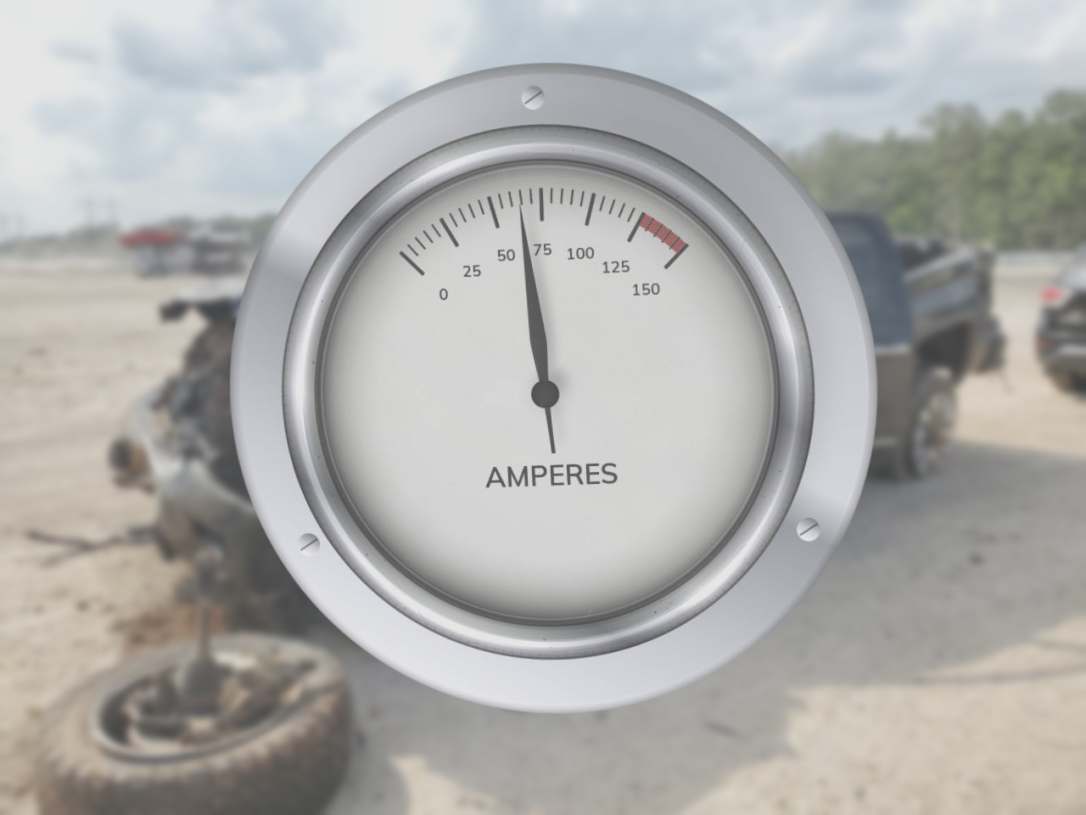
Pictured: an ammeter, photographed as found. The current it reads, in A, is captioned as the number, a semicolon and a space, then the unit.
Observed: 65; A
